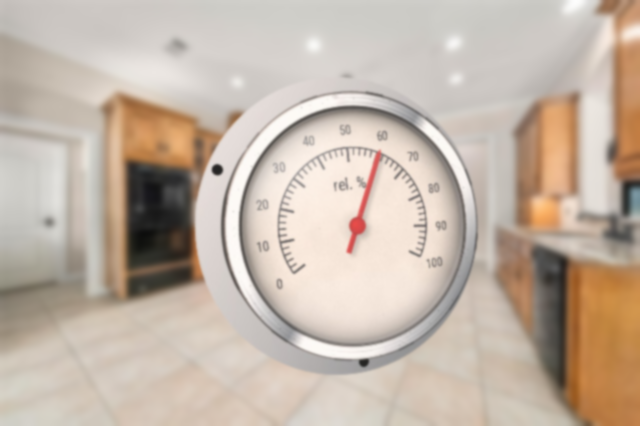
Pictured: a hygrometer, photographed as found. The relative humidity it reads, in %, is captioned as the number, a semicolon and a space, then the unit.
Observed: 60; %
